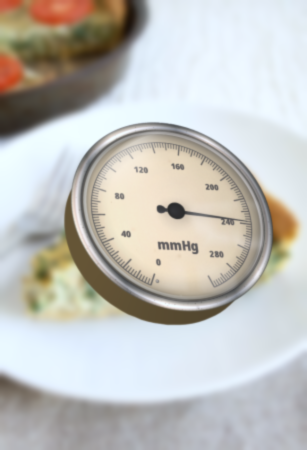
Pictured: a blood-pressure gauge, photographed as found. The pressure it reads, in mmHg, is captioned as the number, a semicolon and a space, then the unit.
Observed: 240; mmHg
